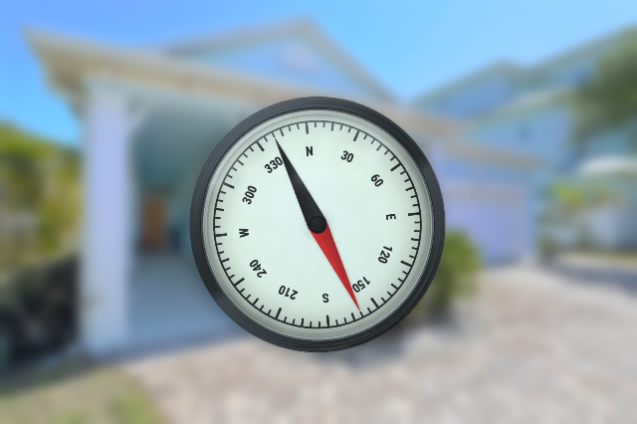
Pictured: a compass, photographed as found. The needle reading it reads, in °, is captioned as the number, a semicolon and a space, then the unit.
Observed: 160; °
